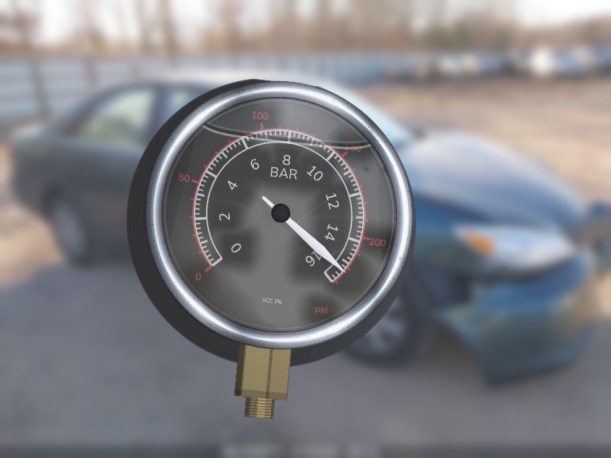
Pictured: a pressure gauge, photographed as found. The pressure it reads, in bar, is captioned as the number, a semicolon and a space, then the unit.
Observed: 15.4; bar
